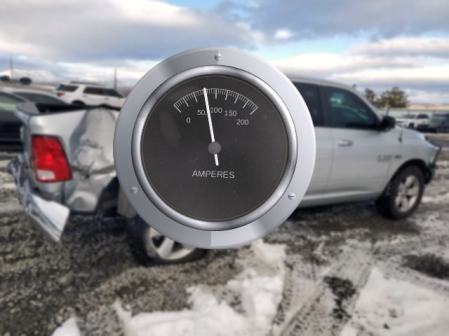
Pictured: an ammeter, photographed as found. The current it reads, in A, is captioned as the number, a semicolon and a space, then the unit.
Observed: 75; A
